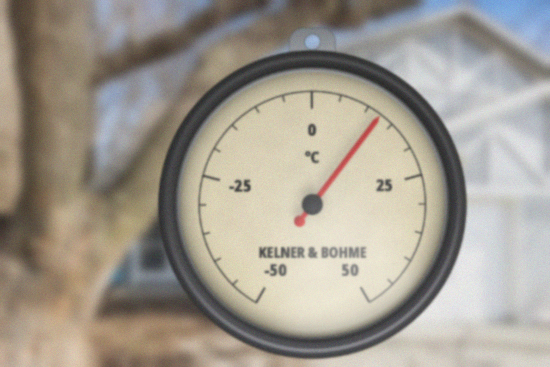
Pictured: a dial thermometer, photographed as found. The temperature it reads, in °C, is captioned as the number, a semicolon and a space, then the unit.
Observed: 12.5; °C
